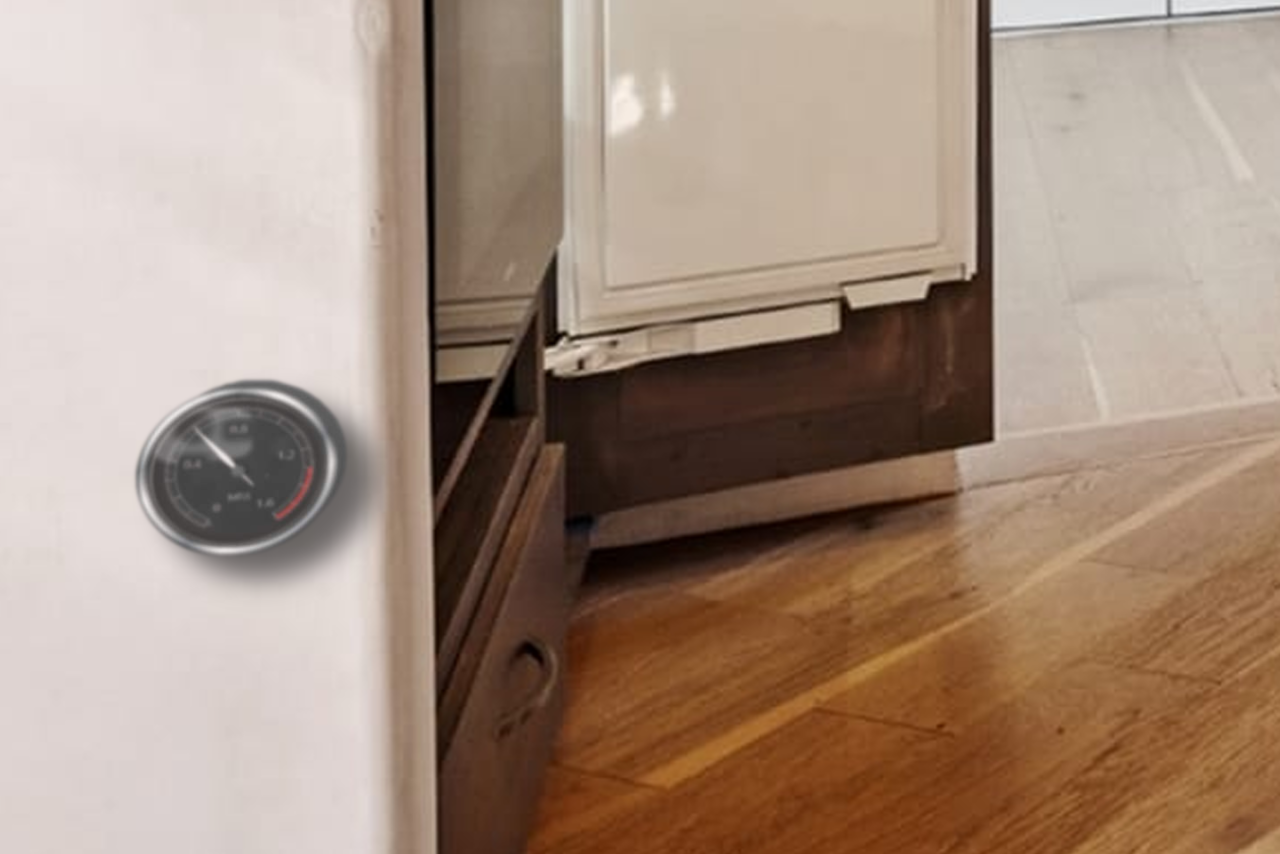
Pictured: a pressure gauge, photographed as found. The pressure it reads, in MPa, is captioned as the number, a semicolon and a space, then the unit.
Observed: 0.6; MPa
